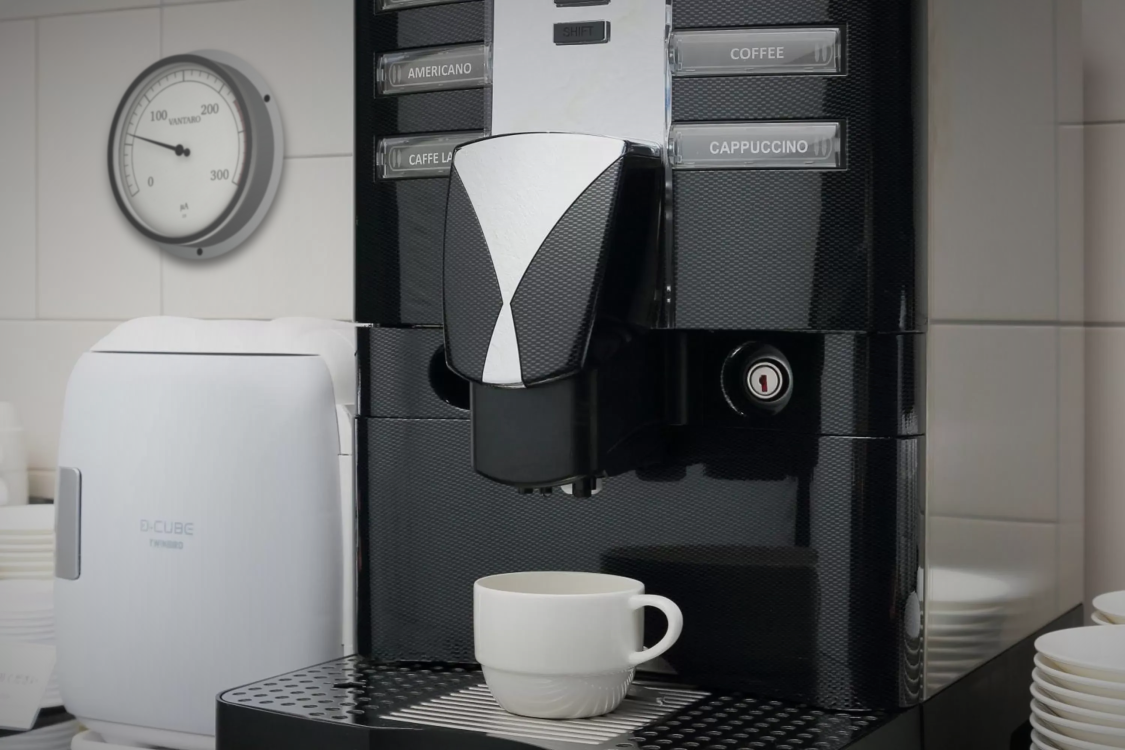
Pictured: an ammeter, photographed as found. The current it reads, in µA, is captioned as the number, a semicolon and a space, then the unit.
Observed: 60; µA
